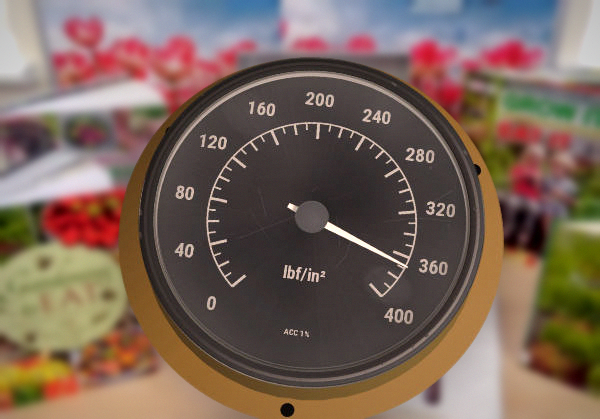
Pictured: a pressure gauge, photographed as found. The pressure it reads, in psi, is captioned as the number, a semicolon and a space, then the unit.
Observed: 370; psi
